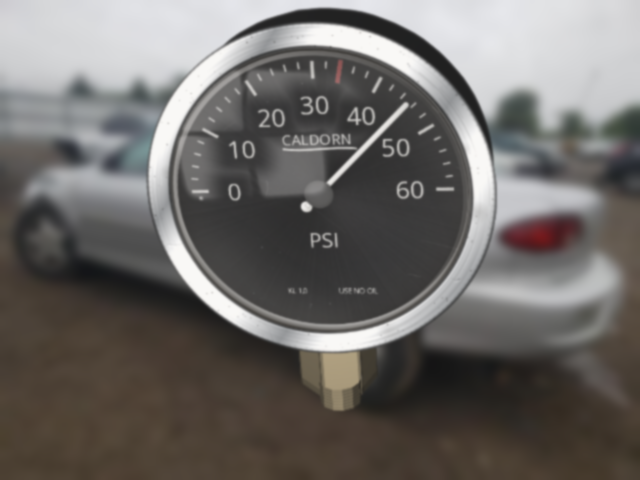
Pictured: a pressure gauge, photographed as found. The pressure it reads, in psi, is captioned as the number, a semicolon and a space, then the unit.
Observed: 45; psi
